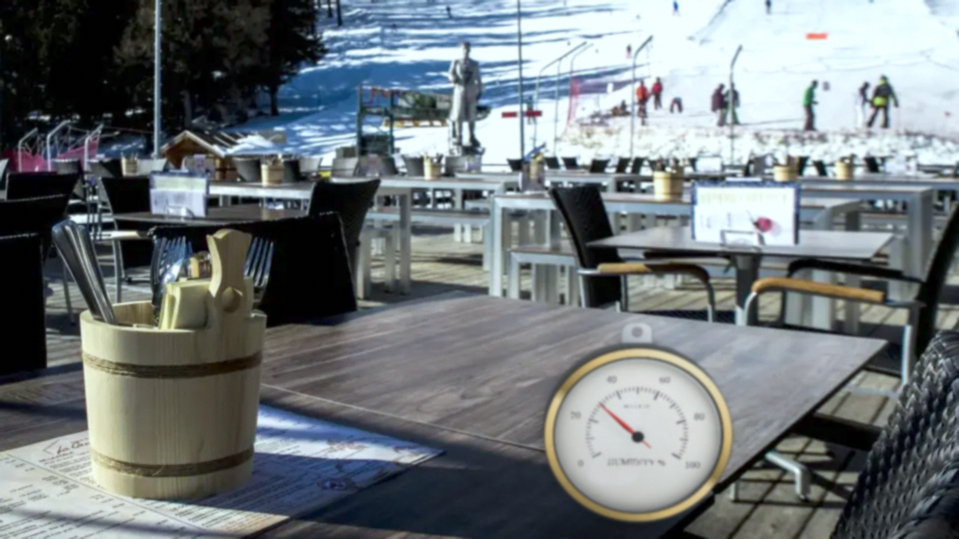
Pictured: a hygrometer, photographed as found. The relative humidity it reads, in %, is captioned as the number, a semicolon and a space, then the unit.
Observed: 30; %
